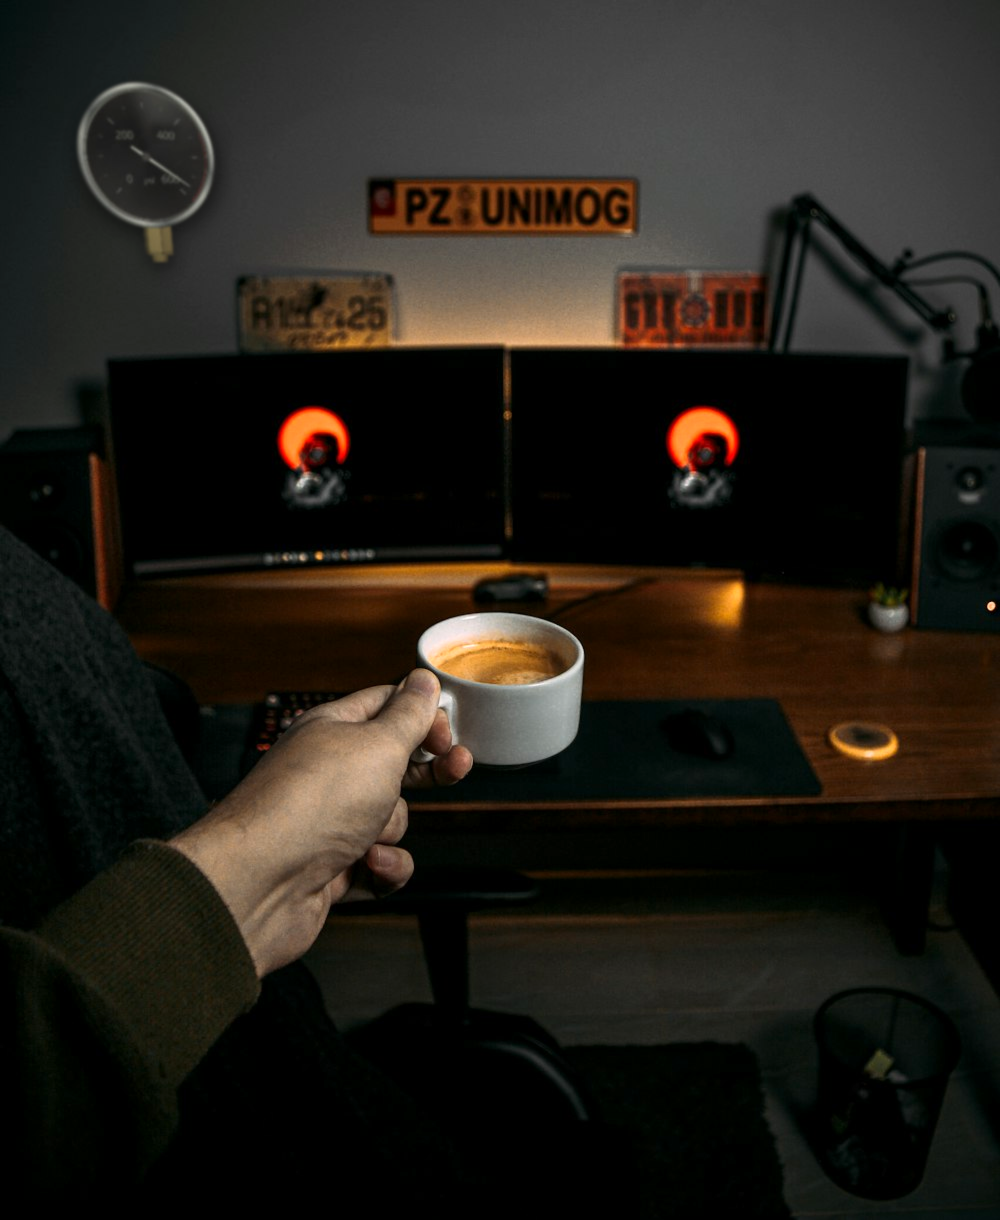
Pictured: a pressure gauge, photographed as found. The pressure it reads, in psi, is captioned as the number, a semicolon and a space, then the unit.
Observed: 575; psi
